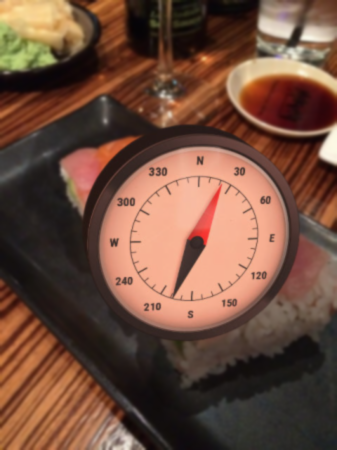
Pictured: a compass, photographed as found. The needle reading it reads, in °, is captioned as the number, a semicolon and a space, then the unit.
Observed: 20; °
